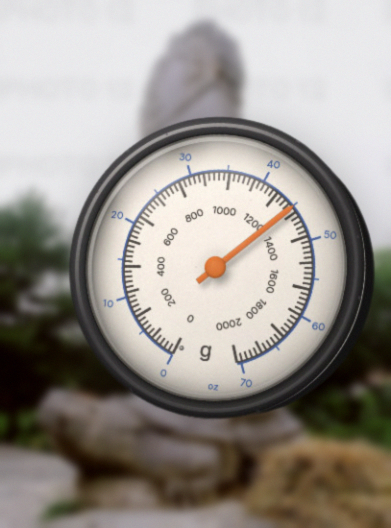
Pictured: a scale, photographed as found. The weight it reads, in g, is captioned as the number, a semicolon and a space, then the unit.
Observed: 1280; g
